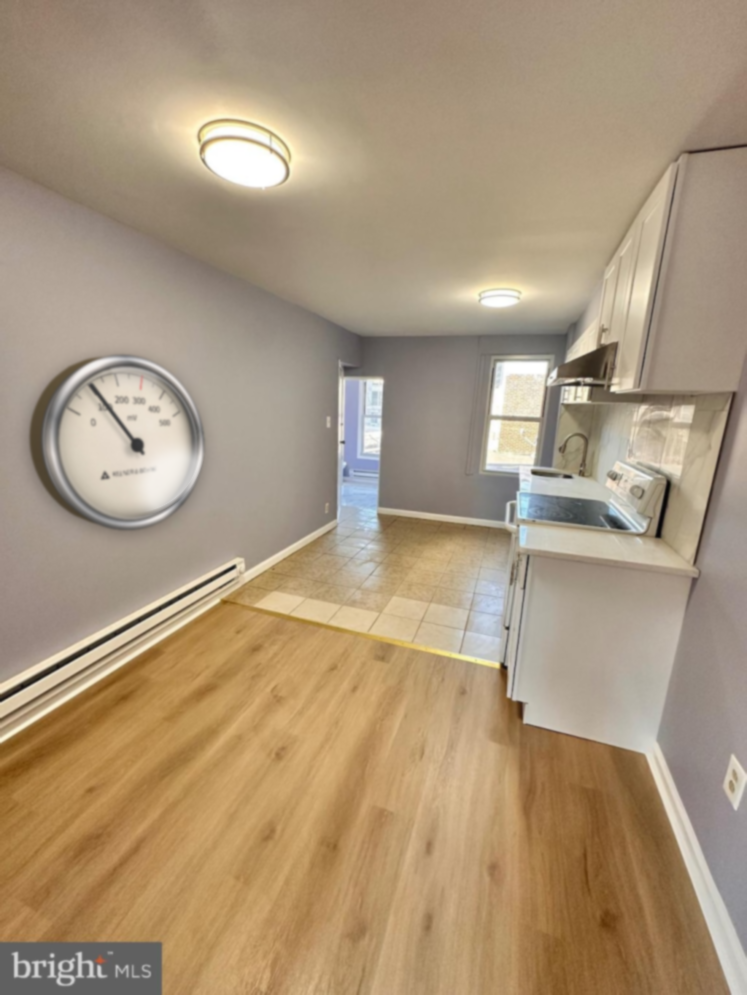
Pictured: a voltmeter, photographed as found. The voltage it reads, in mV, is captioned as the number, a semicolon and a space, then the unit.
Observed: 100; mV
